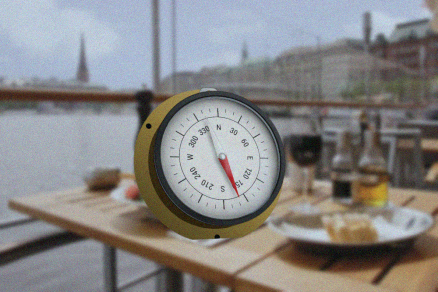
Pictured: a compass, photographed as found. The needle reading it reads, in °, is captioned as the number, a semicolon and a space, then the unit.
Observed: 160; °
